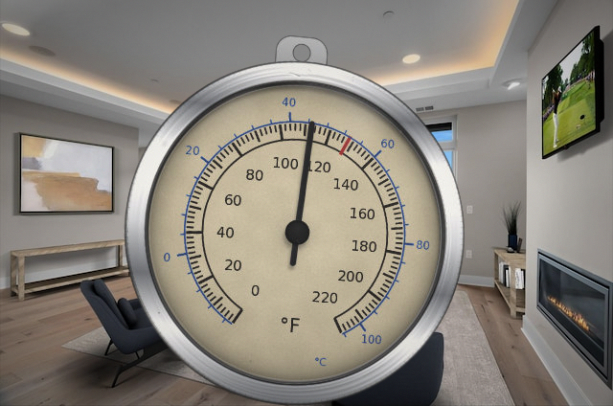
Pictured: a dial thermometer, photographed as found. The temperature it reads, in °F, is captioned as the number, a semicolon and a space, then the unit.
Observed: 112; °F
